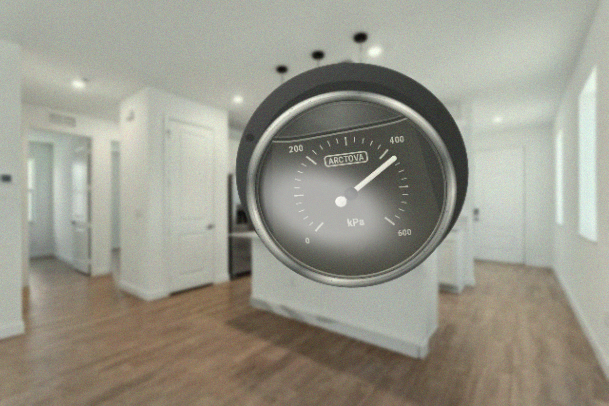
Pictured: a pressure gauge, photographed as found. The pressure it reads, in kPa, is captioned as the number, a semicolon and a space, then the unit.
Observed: 420; kPa
